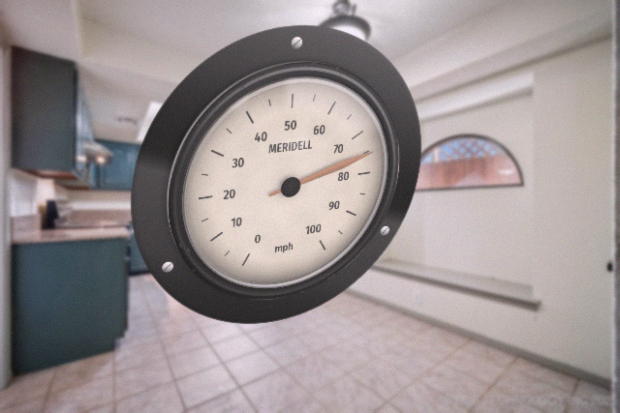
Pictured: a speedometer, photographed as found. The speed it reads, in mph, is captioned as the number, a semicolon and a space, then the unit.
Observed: 75; mph
